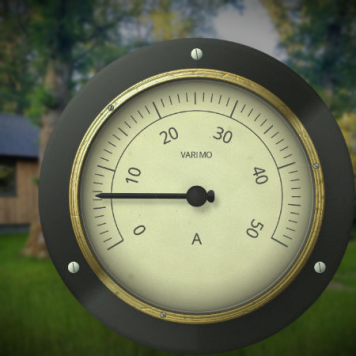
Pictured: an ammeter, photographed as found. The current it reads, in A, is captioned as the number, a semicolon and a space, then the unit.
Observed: 6.5; A
